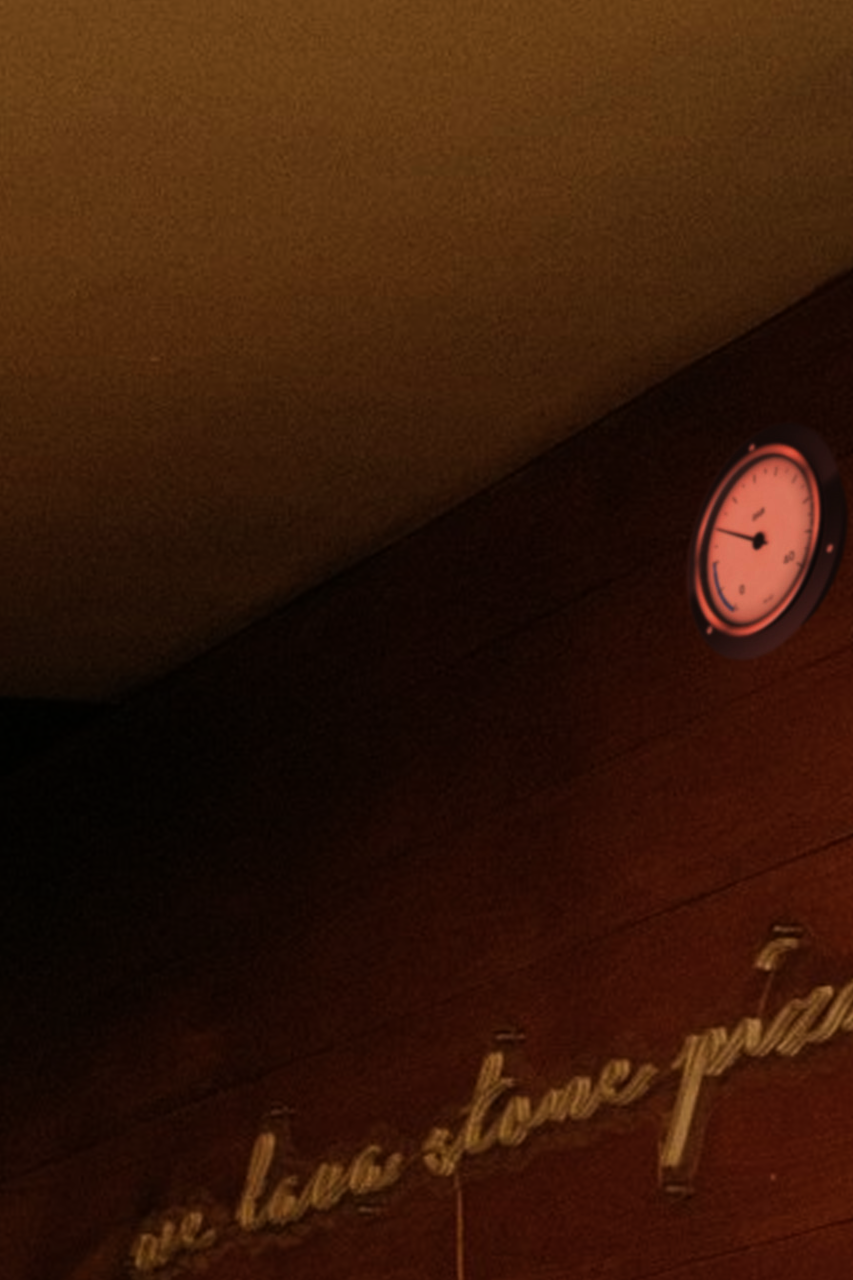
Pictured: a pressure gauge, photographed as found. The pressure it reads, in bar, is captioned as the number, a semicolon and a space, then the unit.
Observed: 12; bar
